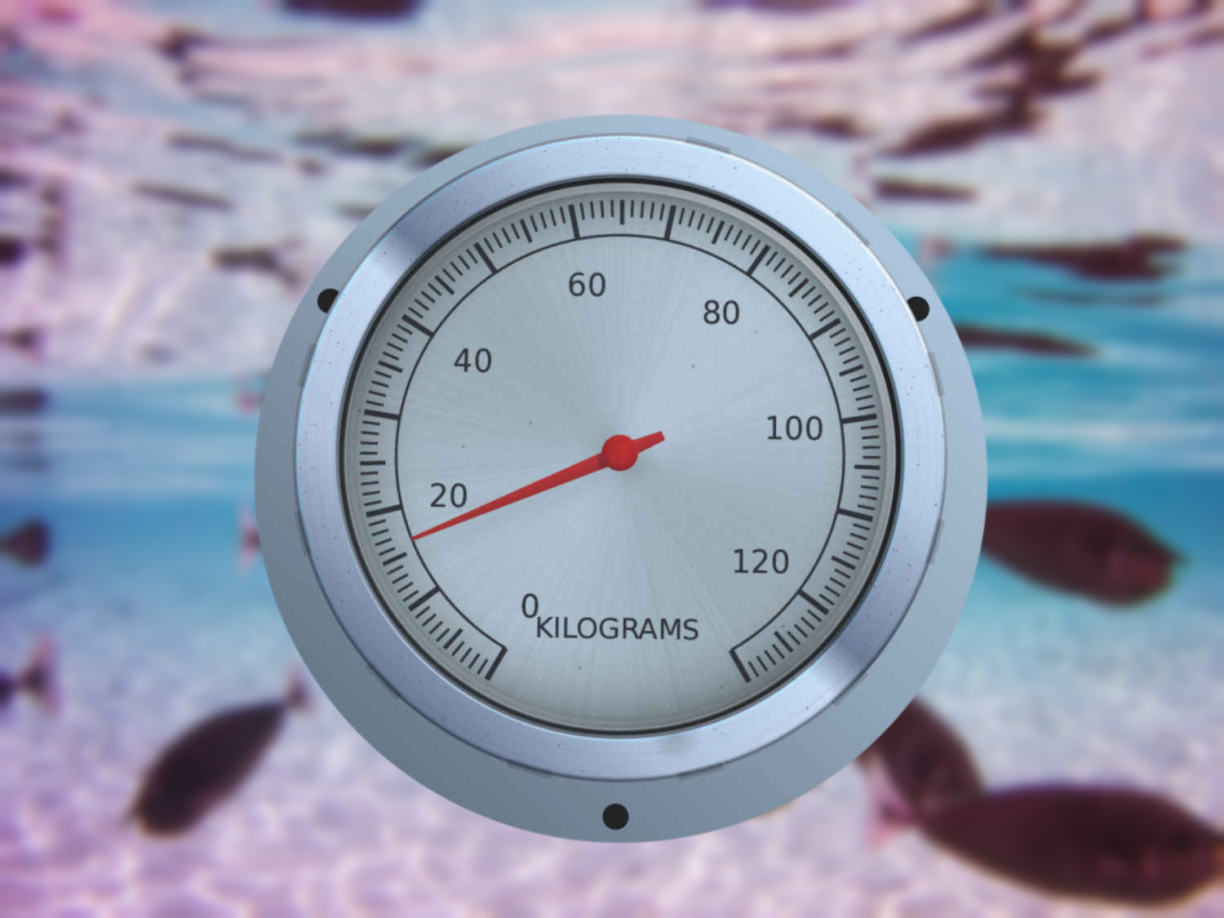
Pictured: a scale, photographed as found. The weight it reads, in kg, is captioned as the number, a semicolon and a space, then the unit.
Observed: 16; kg
